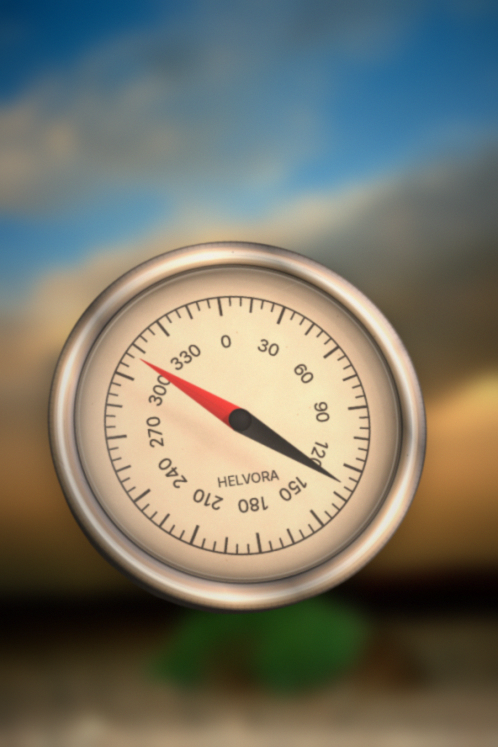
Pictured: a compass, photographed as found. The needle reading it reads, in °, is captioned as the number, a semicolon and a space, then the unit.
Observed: 310; °
